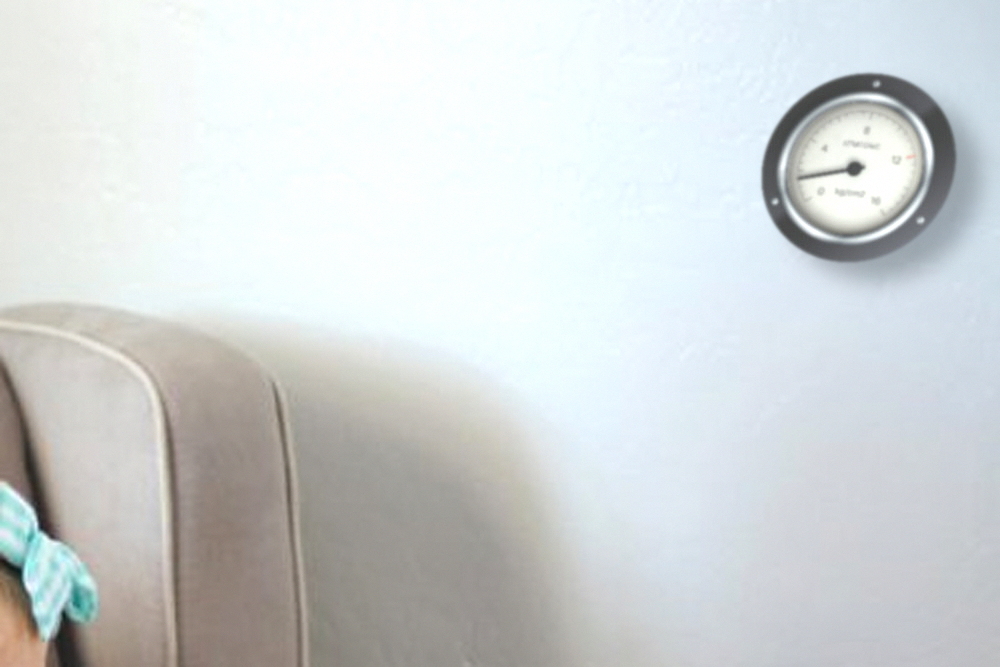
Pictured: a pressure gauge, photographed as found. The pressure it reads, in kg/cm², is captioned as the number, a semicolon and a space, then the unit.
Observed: 1.5; kg/cm²
